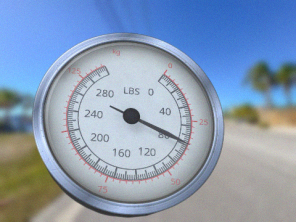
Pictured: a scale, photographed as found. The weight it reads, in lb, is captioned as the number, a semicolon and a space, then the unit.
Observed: 80; lb
